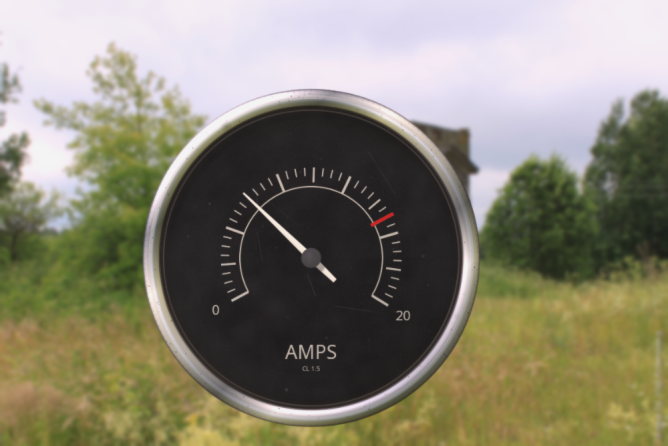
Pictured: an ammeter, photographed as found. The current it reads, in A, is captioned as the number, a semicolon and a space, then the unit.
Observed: 6; A
